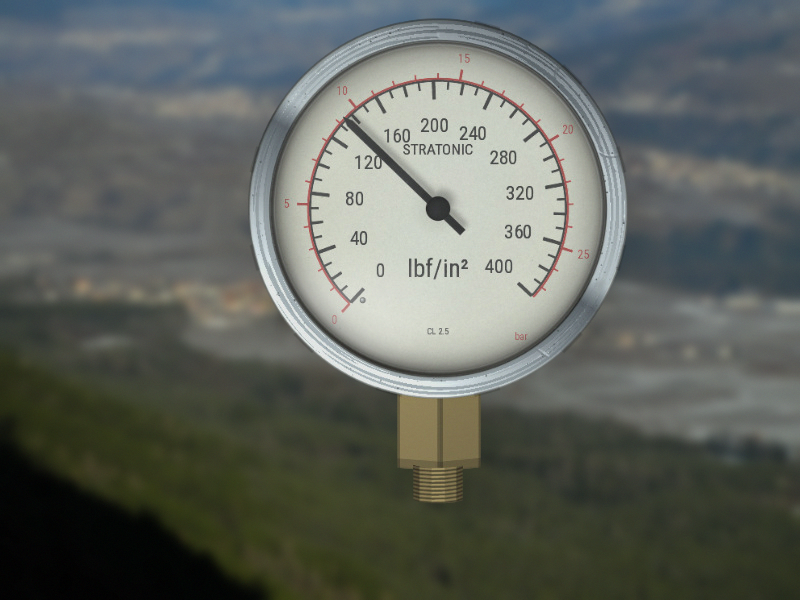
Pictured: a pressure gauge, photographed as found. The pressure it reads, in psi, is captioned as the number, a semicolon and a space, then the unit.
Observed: 135; psi
